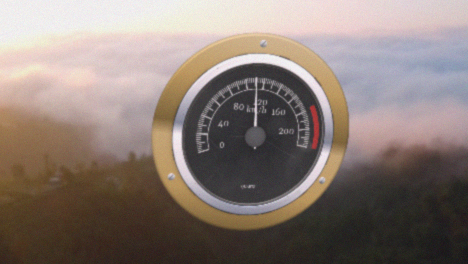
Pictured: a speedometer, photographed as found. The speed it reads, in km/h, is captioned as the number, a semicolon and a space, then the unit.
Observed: 110; km/h
